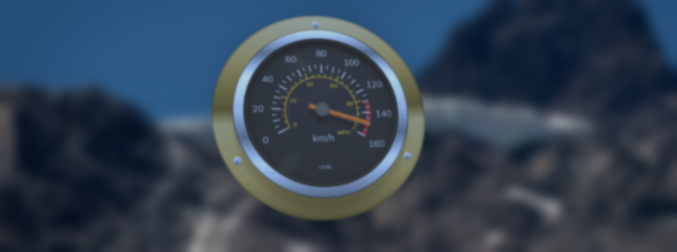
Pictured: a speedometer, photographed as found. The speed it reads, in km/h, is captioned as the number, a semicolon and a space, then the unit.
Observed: 150; km/h
